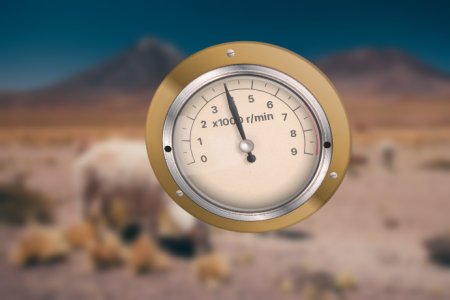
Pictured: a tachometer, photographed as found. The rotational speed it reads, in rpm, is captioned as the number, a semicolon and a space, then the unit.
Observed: 4000; rpm
